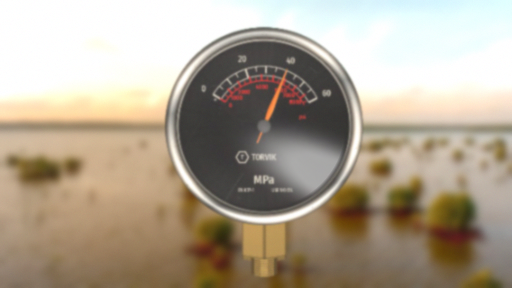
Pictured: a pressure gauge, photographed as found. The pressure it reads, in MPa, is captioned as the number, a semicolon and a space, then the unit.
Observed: 40; MPa
